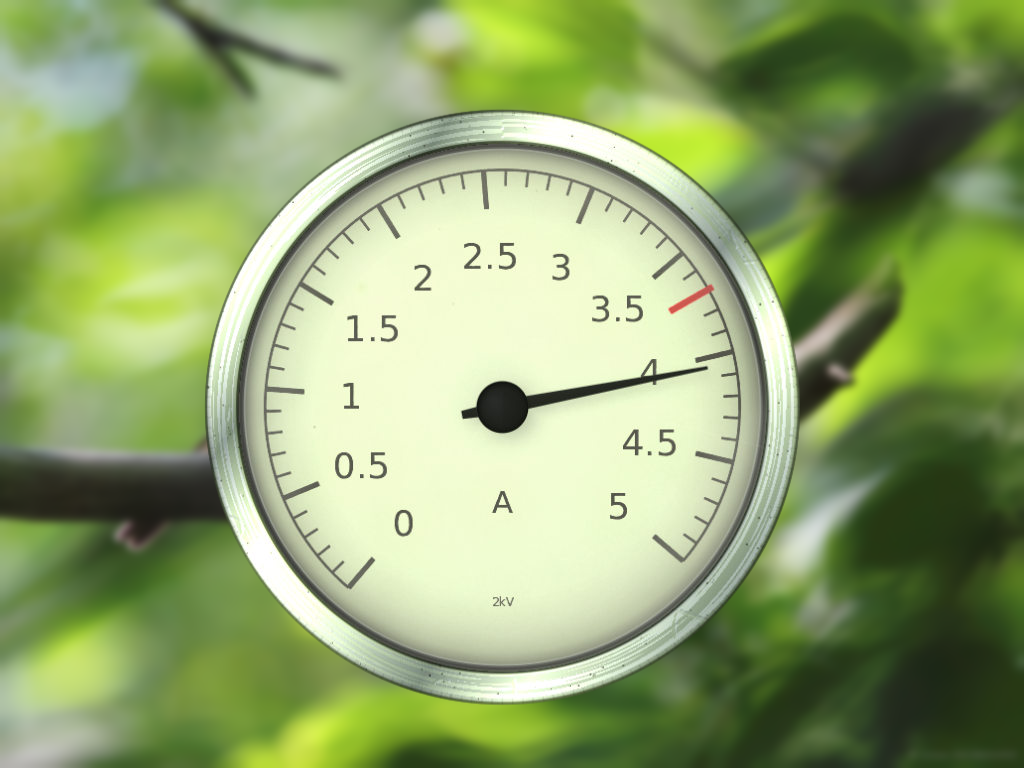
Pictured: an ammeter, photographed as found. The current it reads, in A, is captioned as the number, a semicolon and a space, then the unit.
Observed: 4.05; A
